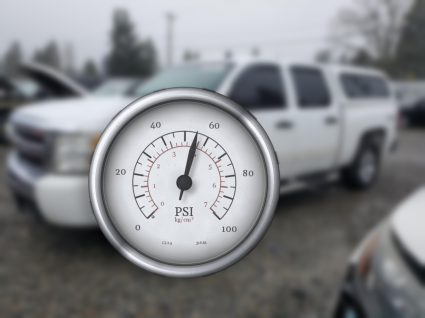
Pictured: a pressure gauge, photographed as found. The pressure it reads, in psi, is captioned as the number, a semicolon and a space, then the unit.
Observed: 55; psi
